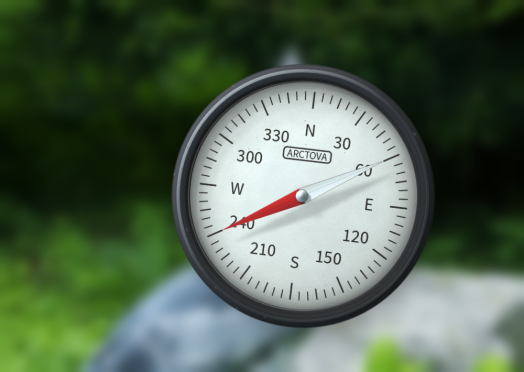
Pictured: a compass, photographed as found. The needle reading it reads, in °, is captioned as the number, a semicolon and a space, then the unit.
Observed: 240; °
